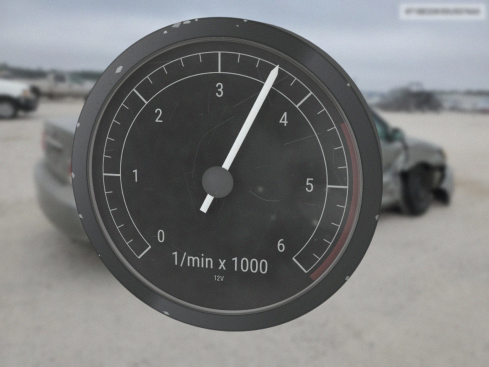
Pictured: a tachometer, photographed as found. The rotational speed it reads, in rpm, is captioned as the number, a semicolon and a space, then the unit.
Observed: 3600; rpm
